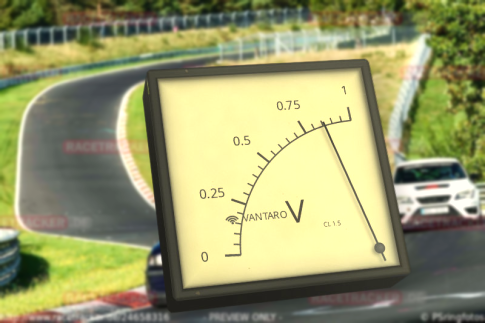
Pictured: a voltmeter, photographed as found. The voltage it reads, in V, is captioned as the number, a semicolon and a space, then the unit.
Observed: 0.85; V
